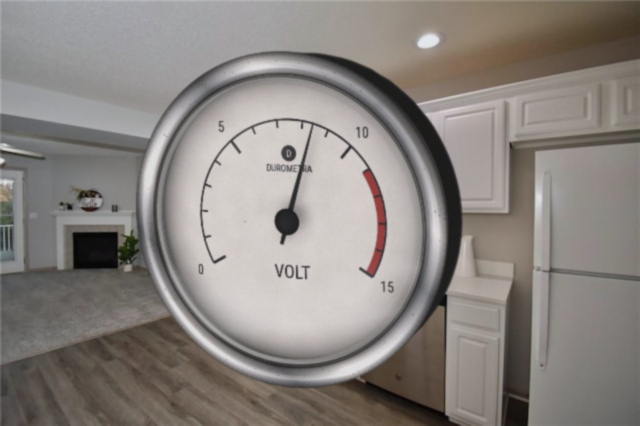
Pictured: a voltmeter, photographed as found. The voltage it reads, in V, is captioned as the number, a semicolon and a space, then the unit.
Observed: 8.5; V
